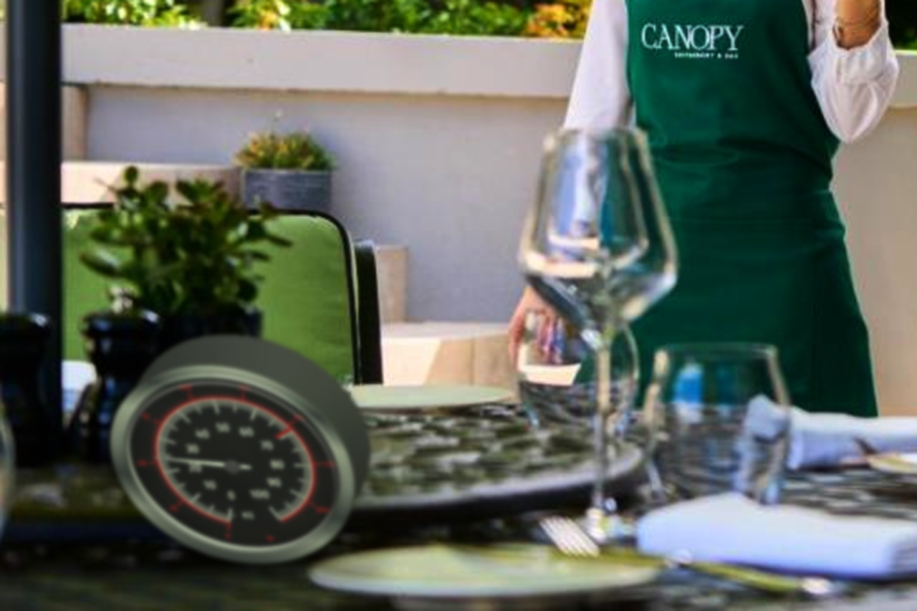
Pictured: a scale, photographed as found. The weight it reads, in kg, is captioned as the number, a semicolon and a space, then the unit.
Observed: 25; kg
